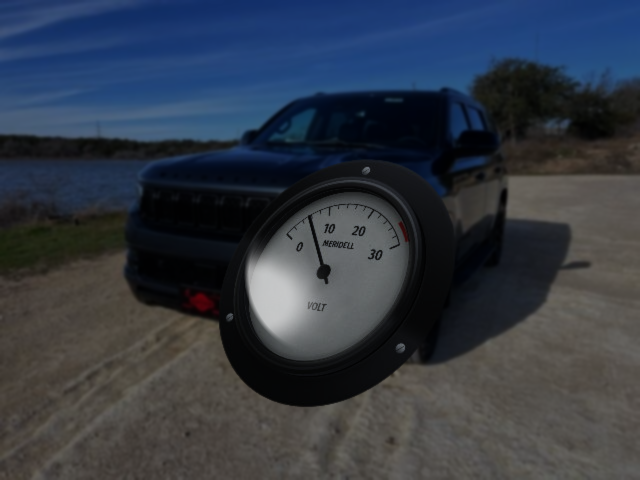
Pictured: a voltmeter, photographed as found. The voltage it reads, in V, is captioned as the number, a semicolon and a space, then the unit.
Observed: 6; V
